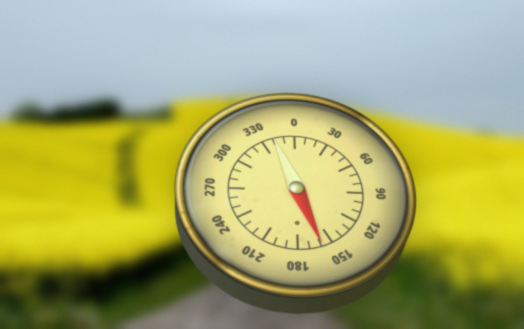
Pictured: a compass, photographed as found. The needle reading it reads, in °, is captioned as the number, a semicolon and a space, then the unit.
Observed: 160; °
